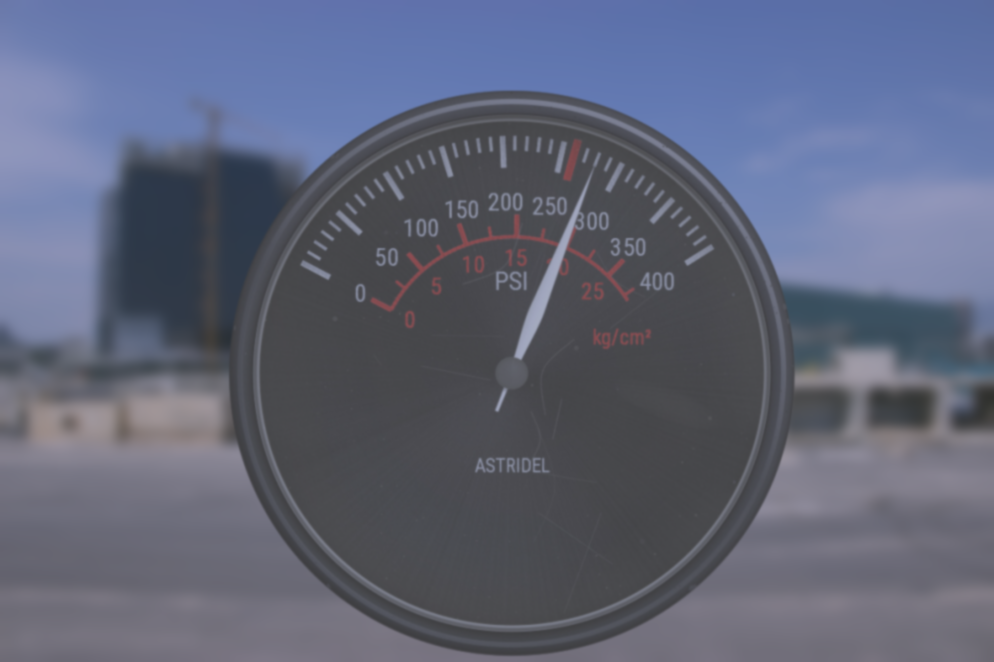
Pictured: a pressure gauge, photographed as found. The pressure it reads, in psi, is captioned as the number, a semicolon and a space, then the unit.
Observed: 280; psi
